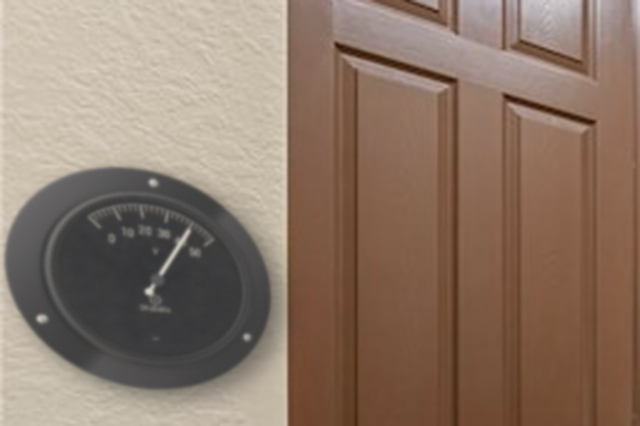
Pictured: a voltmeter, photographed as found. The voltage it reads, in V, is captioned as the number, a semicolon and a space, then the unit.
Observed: 40; V
